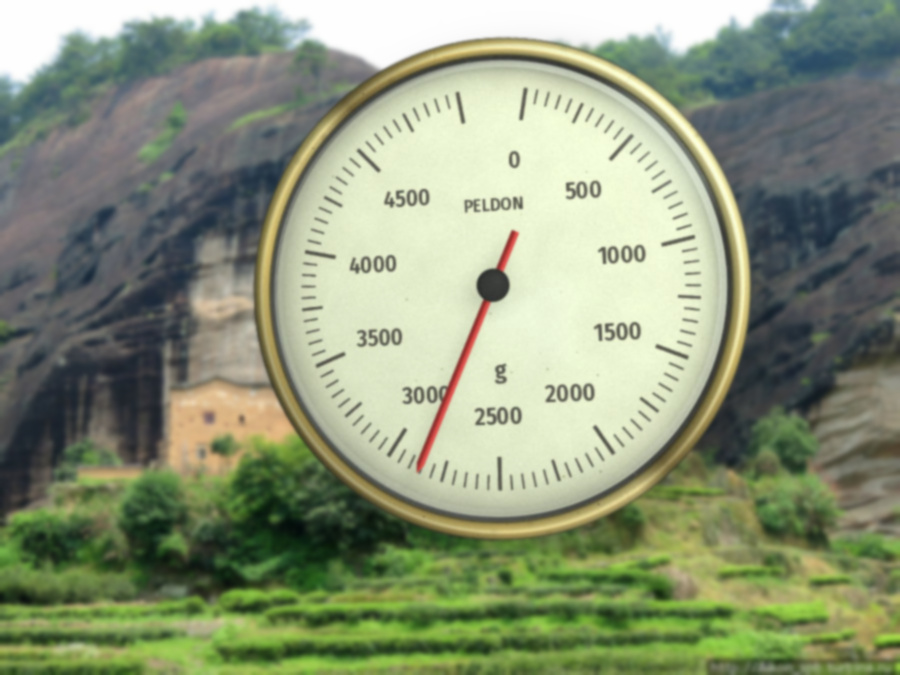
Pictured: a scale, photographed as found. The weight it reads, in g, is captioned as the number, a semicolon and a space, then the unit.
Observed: 2850; g
